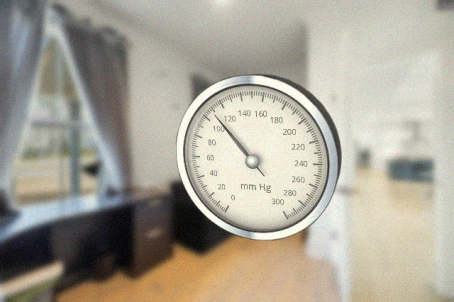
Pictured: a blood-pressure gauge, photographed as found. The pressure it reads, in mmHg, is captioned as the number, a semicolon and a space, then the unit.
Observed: 110; mmHg
